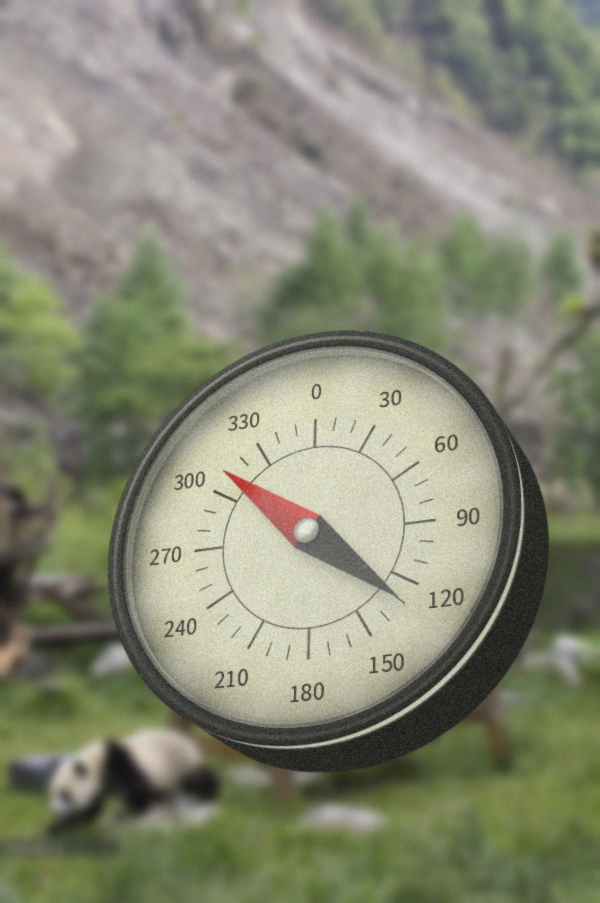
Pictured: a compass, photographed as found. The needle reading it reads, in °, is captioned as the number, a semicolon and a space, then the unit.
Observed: 310; °
